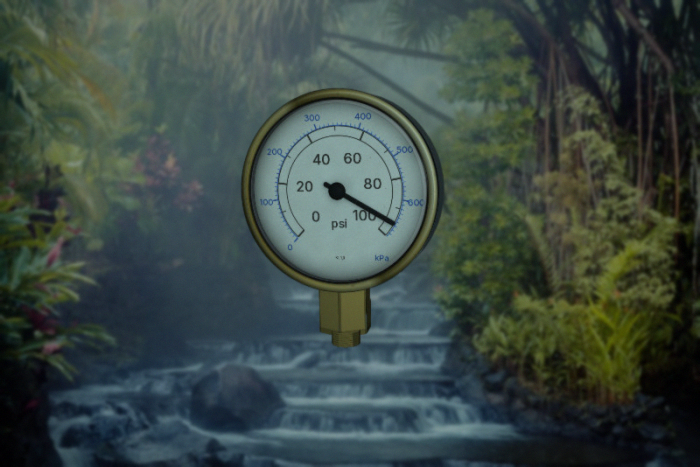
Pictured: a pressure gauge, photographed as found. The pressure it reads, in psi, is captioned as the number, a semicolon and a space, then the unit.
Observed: 95; psi
